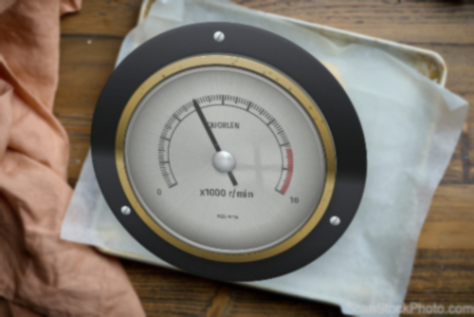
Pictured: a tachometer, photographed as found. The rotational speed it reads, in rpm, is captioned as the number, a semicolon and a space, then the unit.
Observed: 4000; rpm
